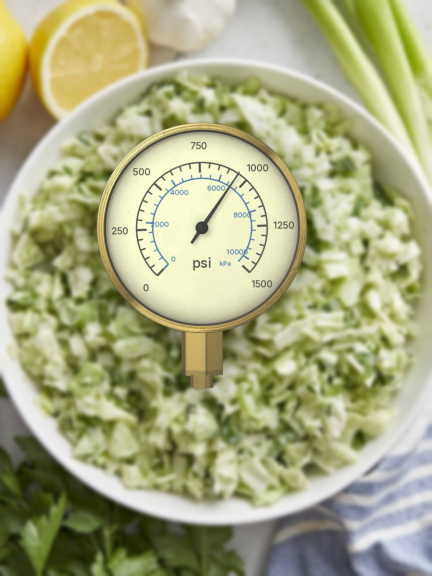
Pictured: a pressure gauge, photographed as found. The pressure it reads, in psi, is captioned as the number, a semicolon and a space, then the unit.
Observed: 950; psi
